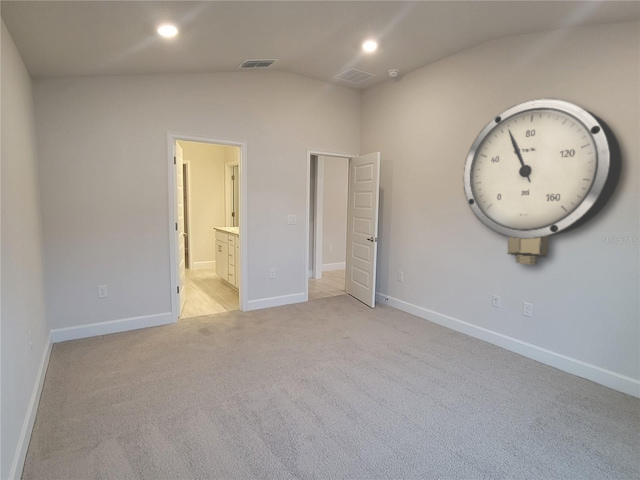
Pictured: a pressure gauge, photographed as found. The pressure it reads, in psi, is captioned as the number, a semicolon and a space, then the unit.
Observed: 65; psi
